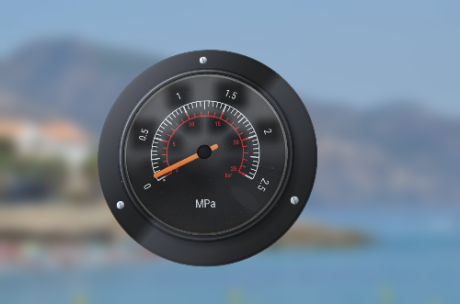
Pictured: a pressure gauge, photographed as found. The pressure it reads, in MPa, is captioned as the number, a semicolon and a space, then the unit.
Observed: 0.05; MPa
